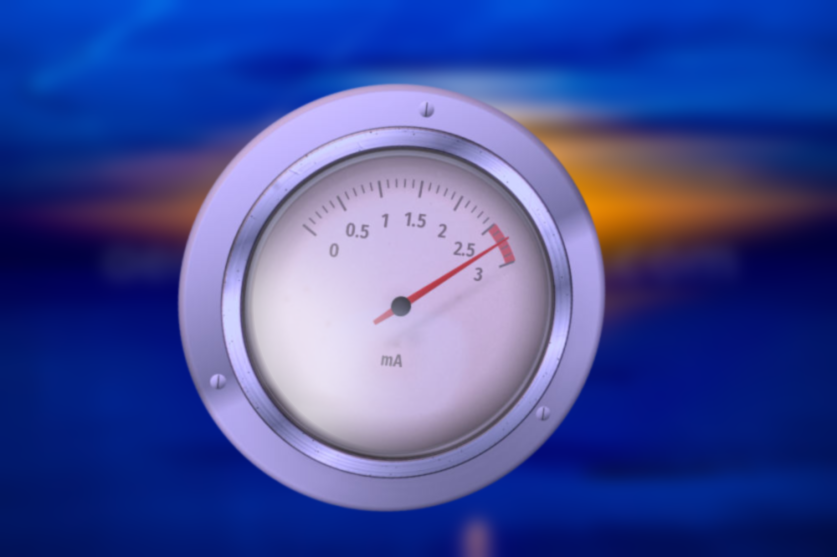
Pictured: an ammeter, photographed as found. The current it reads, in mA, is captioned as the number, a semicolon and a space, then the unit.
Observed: 2.7; mA
